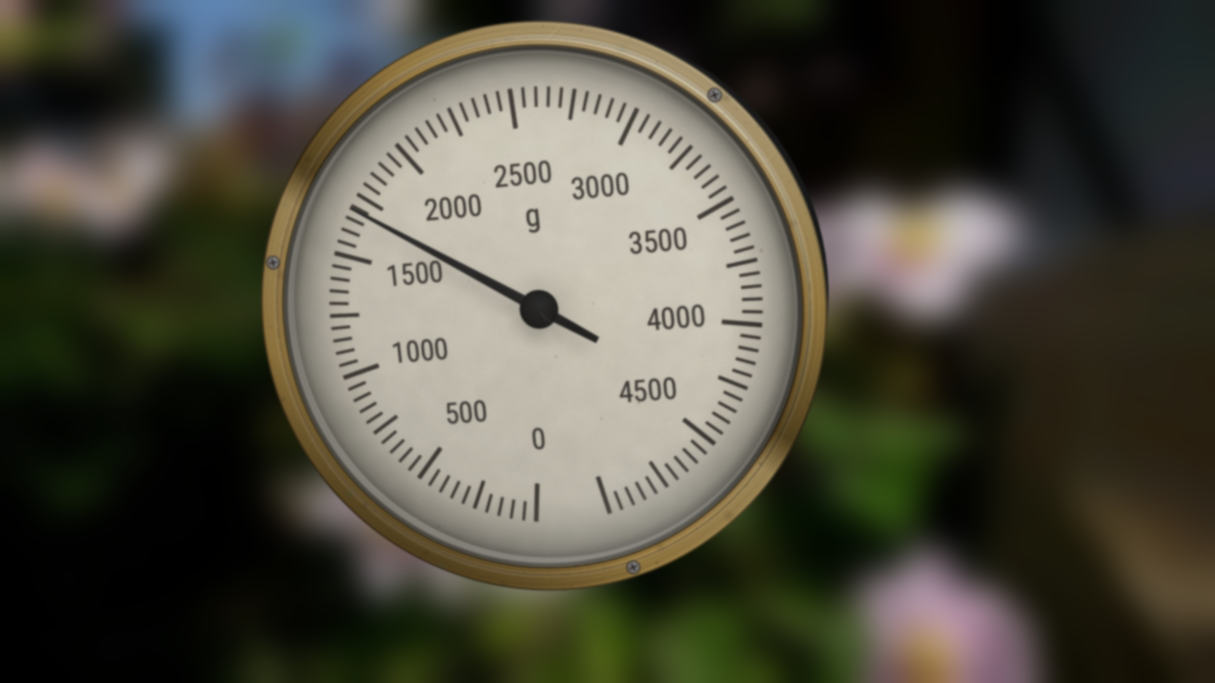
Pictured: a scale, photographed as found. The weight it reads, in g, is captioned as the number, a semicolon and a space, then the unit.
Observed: 1700; g
